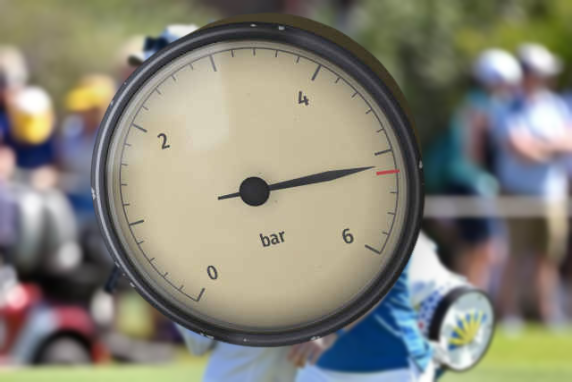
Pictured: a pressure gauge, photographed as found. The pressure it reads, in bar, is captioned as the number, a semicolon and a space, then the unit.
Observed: 5.1; bar
